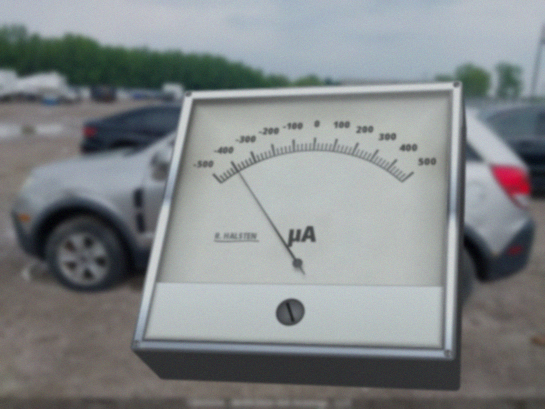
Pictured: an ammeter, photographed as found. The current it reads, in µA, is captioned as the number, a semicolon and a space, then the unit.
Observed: -400; µA
